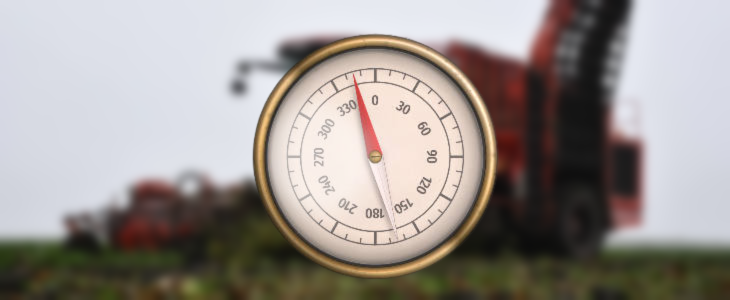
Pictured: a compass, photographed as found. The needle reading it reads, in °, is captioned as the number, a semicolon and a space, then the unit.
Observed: 345; °
